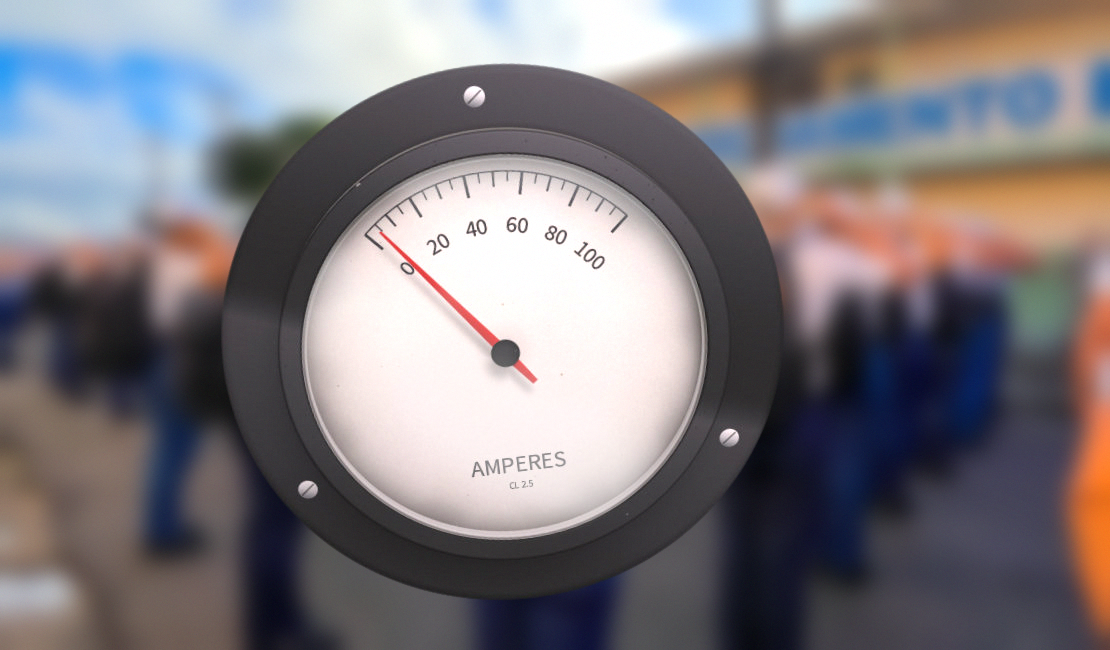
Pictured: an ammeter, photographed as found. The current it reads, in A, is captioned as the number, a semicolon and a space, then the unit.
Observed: 5; A
